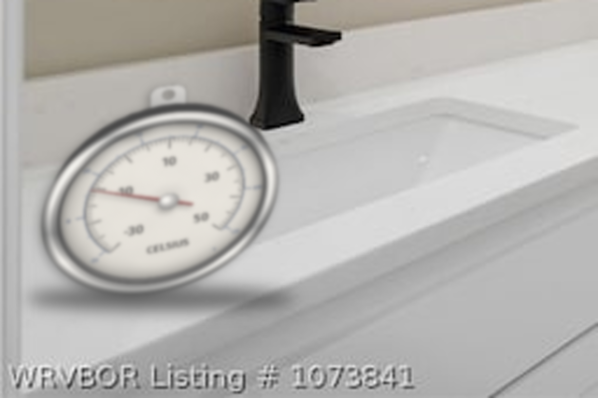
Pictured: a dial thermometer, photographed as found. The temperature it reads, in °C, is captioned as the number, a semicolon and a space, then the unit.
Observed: -10; °C
